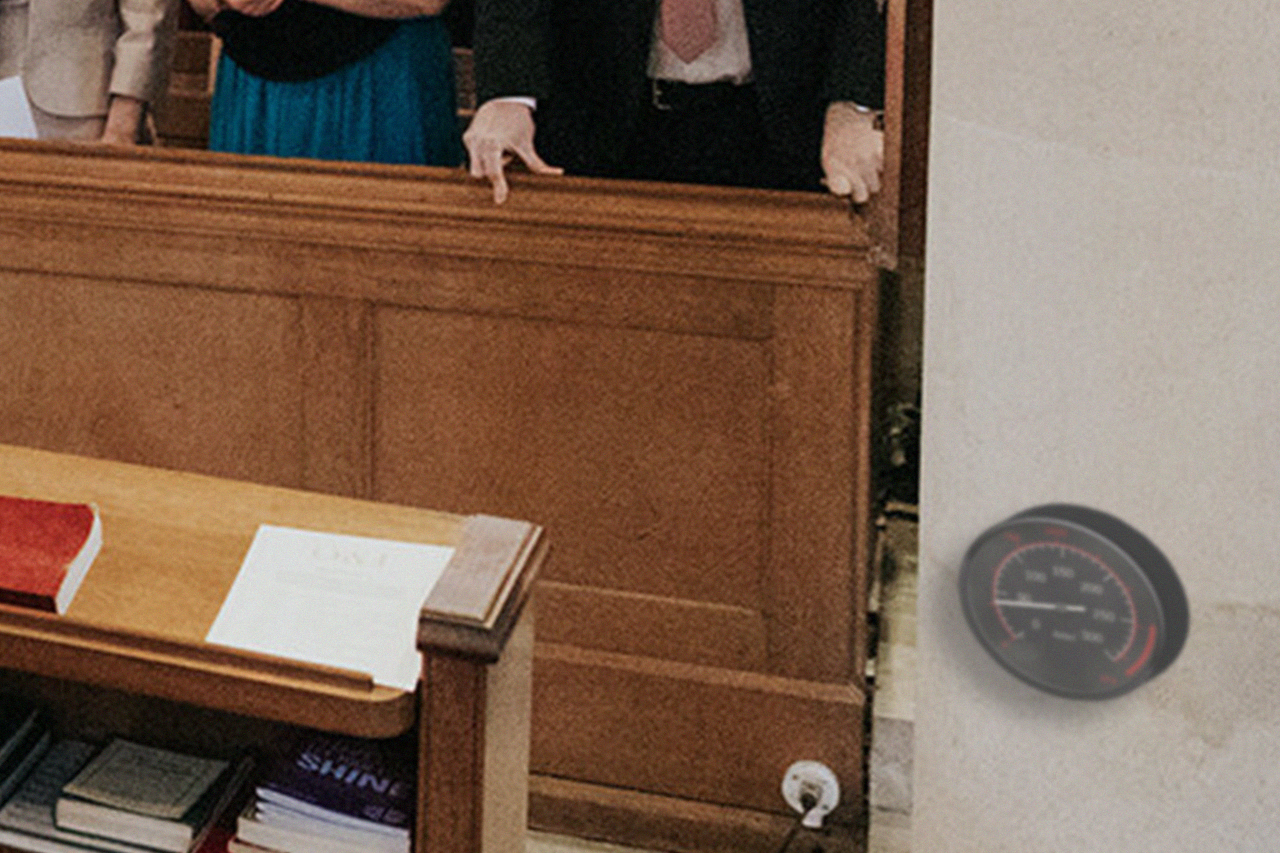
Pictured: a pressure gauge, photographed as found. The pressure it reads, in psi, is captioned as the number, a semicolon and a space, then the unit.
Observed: 40; psi
